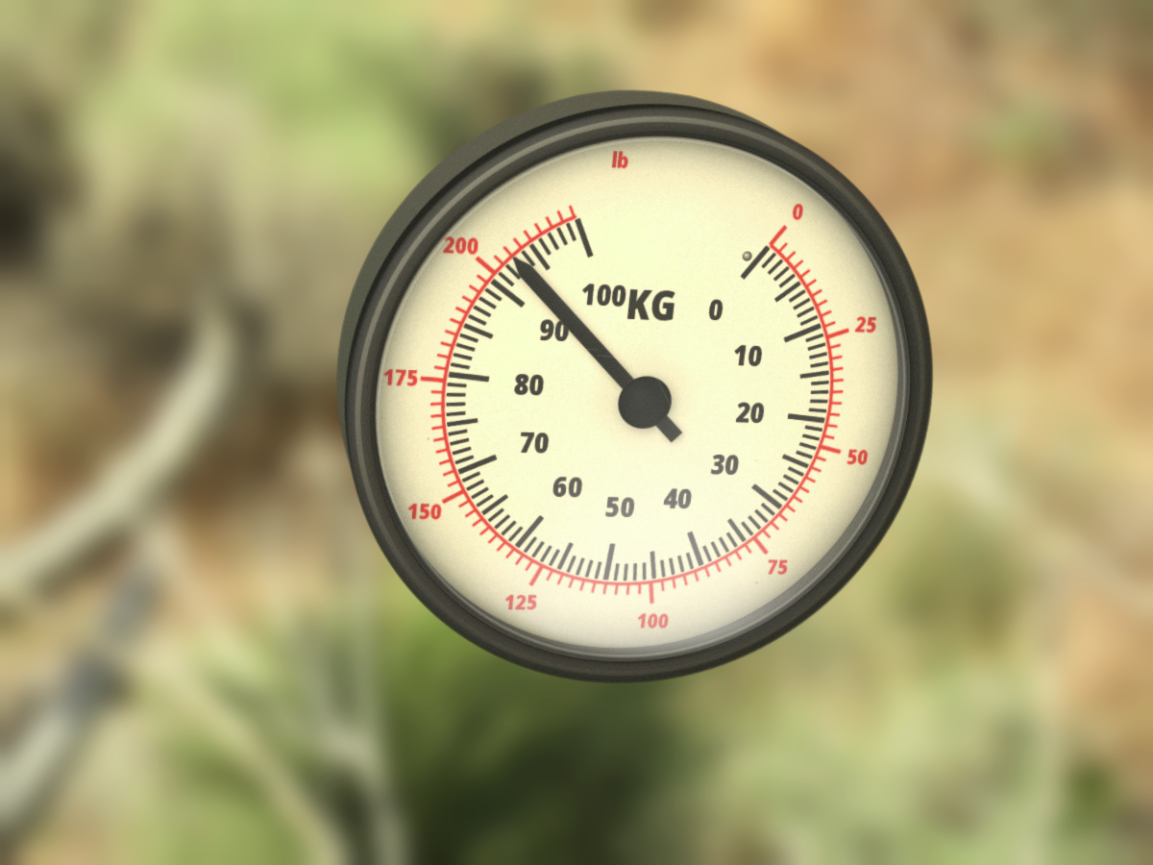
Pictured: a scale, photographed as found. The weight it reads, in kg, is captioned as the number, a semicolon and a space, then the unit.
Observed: 93; kg
